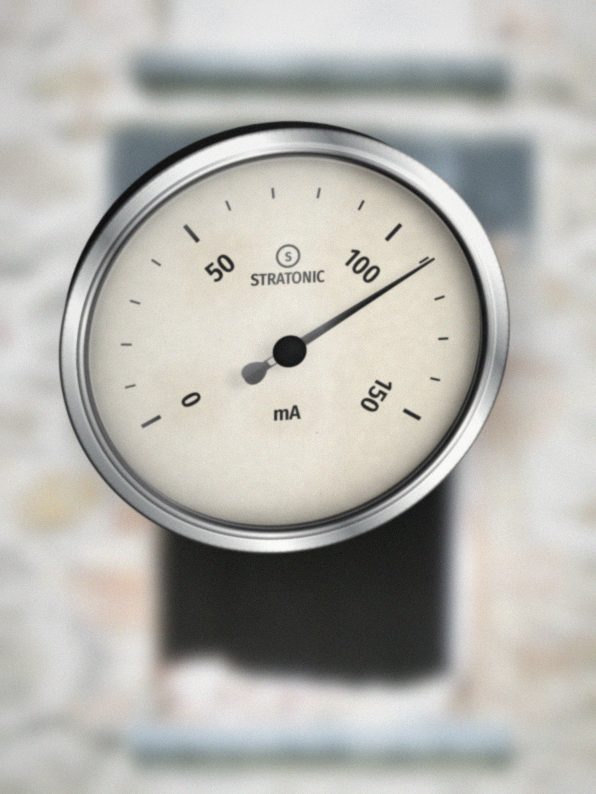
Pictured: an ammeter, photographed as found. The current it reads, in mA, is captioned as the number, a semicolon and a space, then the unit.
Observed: 110; mA
